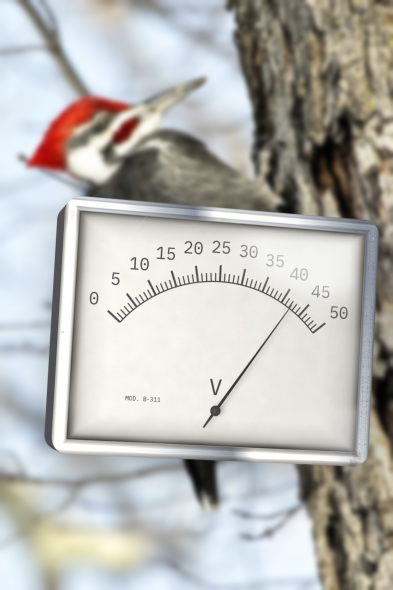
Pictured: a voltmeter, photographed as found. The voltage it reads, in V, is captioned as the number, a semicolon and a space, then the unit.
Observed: 42; V
